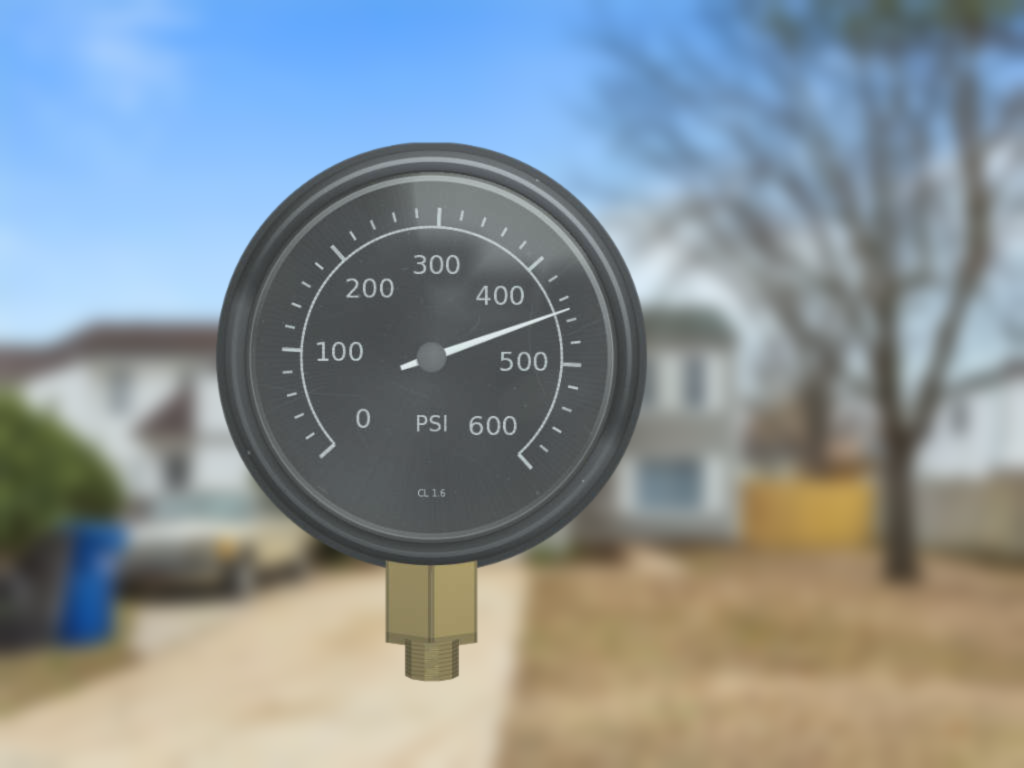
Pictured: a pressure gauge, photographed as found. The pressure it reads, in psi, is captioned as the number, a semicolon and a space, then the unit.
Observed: 450; psi
